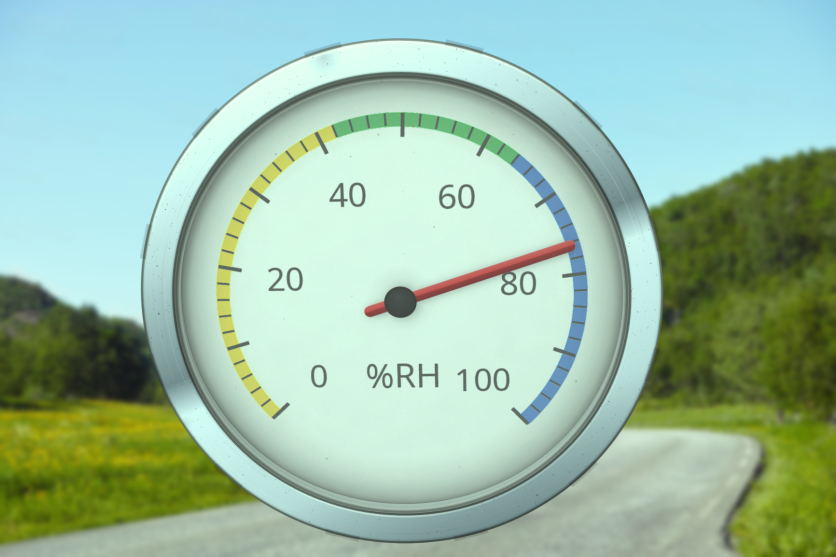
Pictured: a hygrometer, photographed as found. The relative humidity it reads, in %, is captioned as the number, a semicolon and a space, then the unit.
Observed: 76; %
